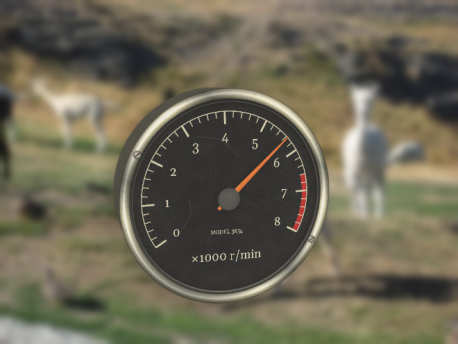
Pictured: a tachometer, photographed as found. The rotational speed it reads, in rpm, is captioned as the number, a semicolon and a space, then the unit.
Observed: 5600; rpm
